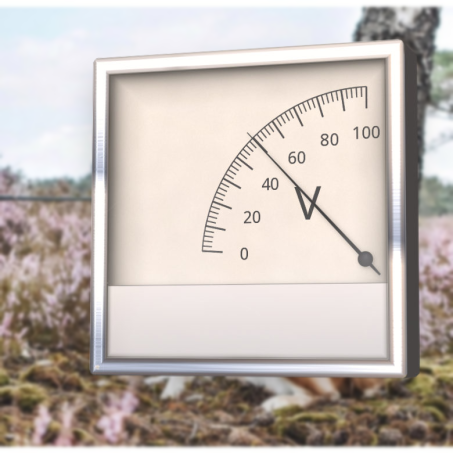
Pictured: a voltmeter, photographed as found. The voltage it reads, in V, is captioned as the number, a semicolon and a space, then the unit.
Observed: 50; V
